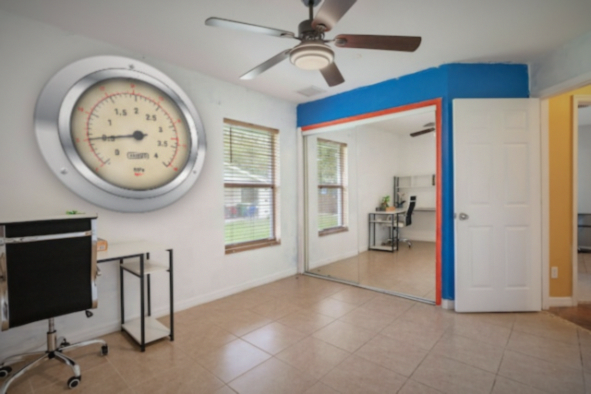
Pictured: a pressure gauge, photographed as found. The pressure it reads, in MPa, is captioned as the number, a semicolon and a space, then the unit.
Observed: 0.5; MPa
